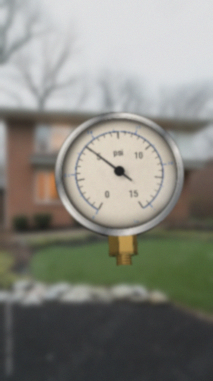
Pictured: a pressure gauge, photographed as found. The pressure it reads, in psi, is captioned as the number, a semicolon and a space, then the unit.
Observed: 5; psi
